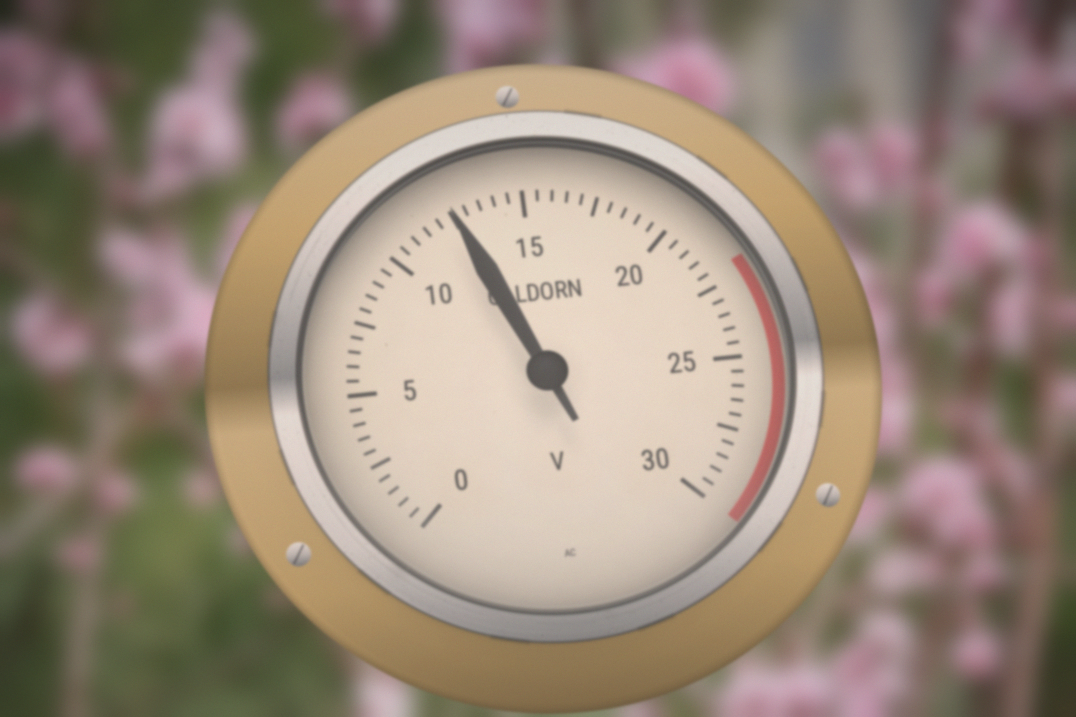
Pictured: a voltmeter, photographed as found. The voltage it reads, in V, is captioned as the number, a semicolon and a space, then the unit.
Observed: 12.5; V
